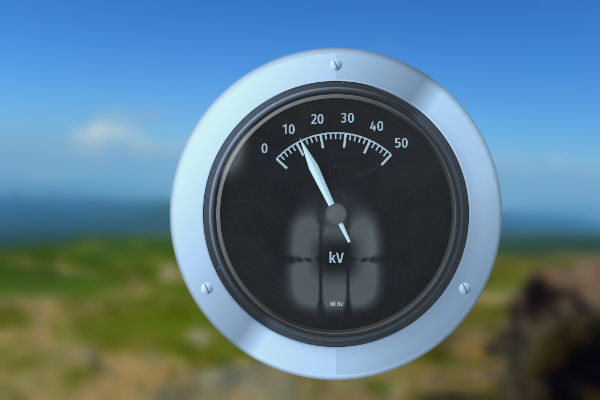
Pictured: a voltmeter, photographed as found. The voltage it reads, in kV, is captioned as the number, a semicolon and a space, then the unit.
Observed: 12; kV
